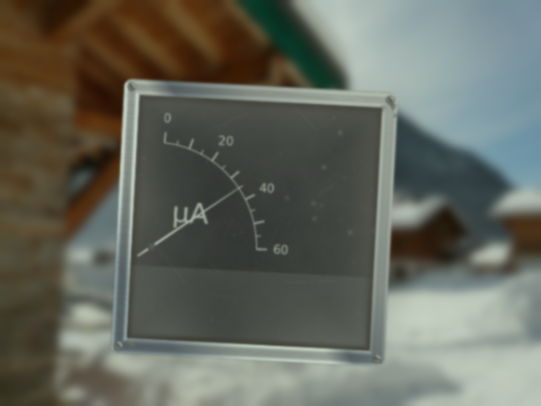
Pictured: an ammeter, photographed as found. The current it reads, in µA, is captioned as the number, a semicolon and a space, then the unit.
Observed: 35; µA
